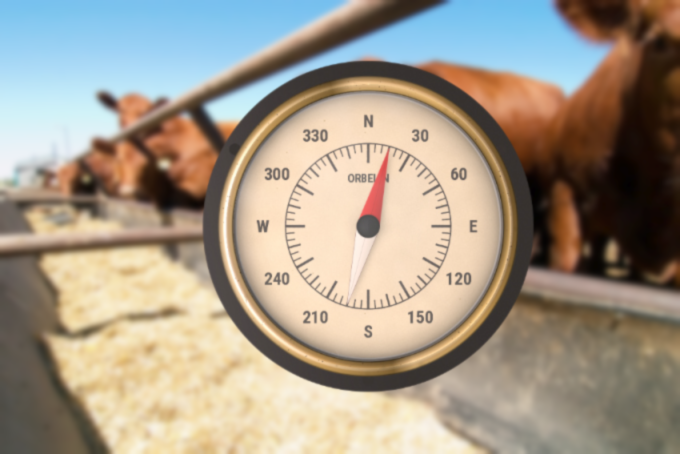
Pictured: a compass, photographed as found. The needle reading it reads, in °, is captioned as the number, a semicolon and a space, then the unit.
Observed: 15; °
